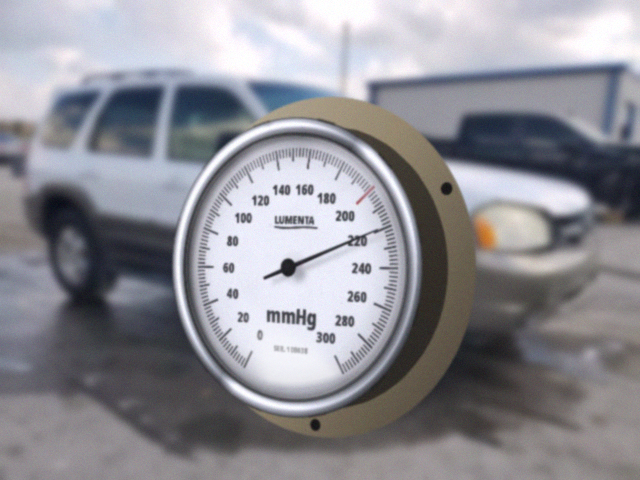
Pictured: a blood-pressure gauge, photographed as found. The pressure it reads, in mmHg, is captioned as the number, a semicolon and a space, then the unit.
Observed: 220; mmHg
